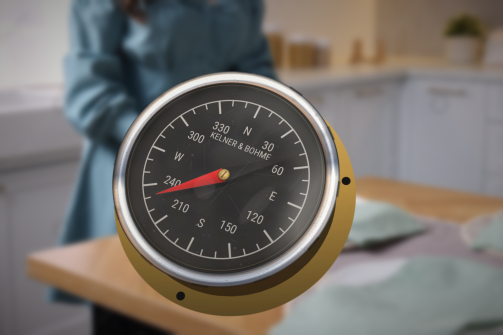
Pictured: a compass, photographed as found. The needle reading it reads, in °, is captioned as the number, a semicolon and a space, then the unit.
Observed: 230; °
